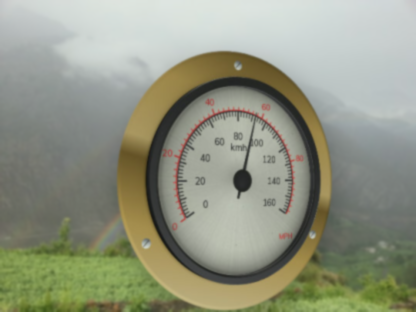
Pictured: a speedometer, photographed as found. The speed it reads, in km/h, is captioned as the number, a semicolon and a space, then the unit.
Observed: 90; km/h
